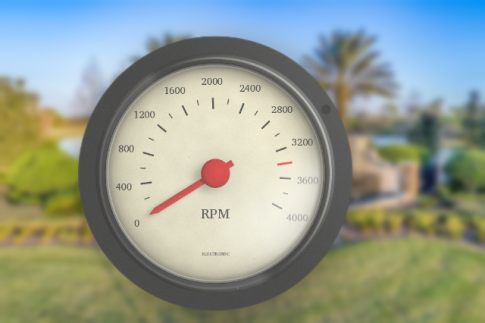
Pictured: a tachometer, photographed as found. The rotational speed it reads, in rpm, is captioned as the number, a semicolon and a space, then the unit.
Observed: 0; rpm
